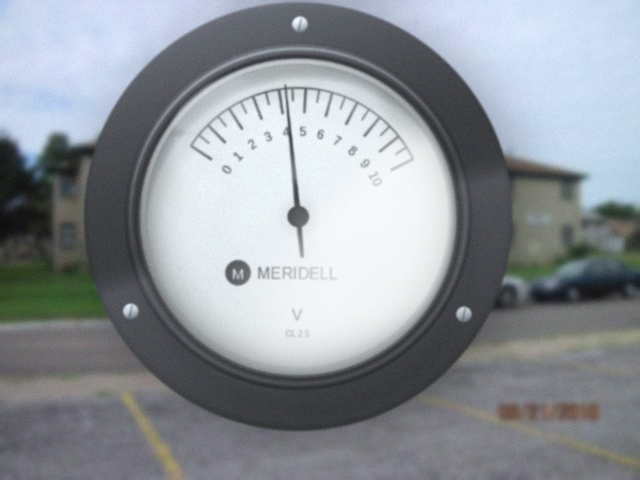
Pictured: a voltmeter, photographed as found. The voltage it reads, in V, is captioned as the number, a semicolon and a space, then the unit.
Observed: 4.25; V
